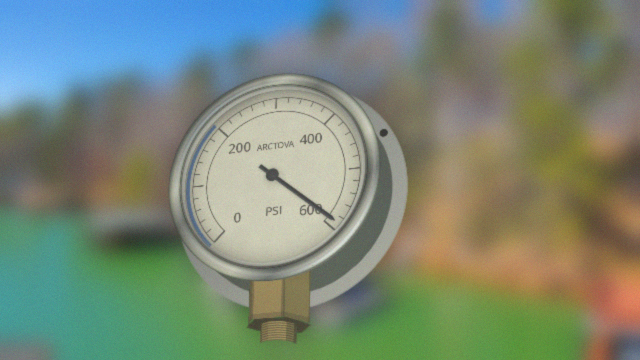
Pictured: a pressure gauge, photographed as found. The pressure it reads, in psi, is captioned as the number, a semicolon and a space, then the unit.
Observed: 590; psi
